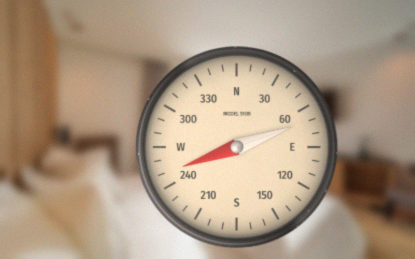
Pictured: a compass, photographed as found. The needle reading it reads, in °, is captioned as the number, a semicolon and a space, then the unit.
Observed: 250; °
